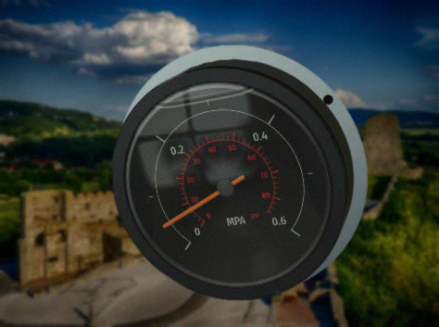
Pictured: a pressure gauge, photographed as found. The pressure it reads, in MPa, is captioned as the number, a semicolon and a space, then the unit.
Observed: 0.05; MPa
